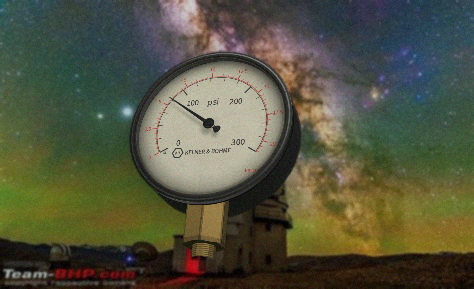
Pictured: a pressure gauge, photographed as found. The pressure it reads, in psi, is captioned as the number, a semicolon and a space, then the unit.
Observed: 80; psi
